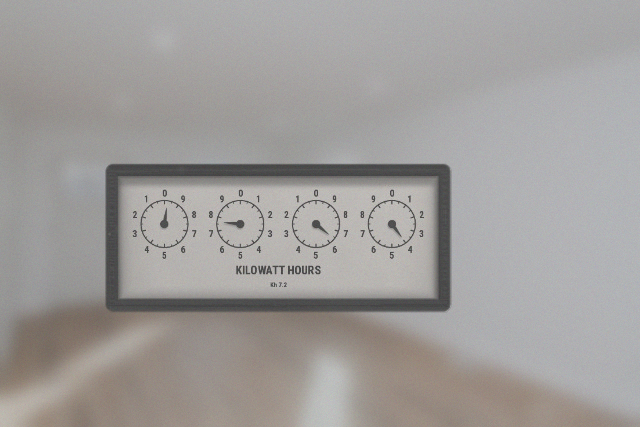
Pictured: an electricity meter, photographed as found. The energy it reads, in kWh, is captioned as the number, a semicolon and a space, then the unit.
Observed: 9764; kWh
